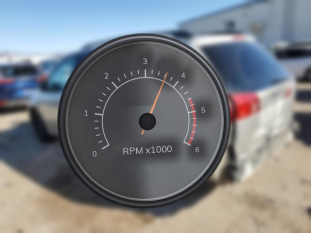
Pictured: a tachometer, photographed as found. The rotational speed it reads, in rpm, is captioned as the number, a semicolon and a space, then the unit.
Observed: 3600; rpm
